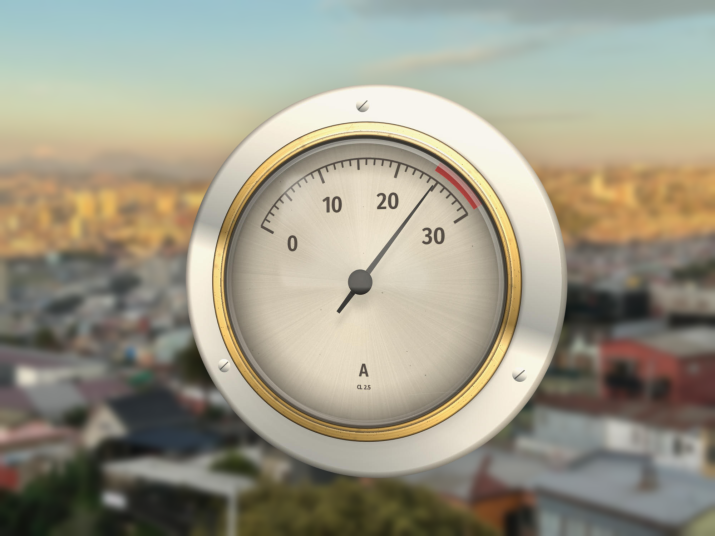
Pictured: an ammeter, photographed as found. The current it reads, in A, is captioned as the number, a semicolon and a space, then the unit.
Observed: 25; A
